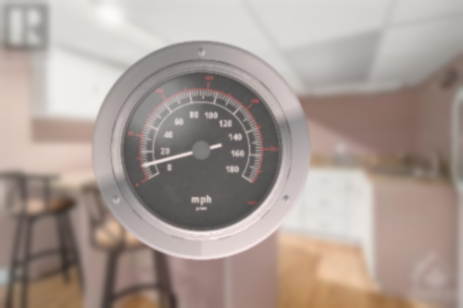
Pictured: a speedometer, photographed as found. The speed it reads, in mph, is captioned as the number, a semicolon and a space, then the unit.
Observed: 10; mph
